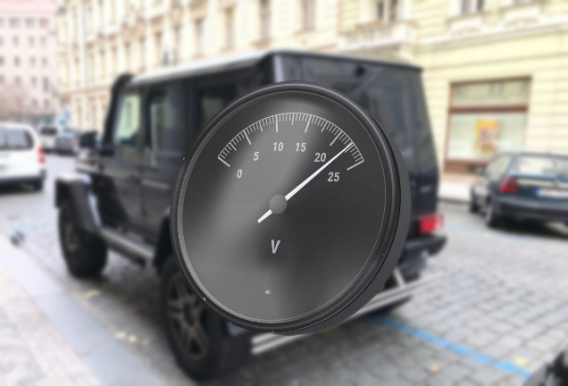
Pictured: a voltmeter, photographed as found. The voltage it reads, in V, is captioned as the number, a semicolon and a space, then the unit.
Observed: 22.5; V
